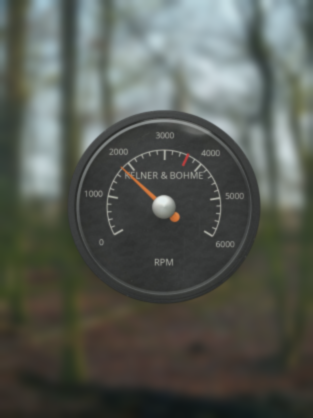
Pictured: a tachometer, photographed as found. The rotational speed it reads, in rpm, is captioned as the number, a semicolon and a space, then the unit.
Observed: 1800; rpm
